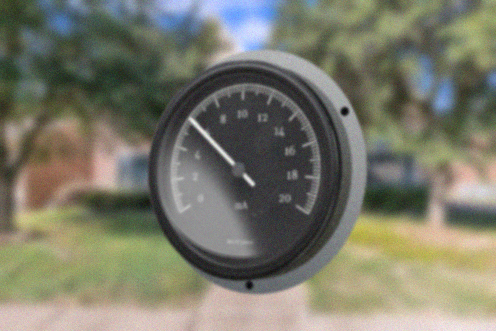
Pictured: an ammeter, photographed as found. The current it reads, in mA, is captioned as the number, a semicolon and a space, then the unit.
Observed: 6; mA
